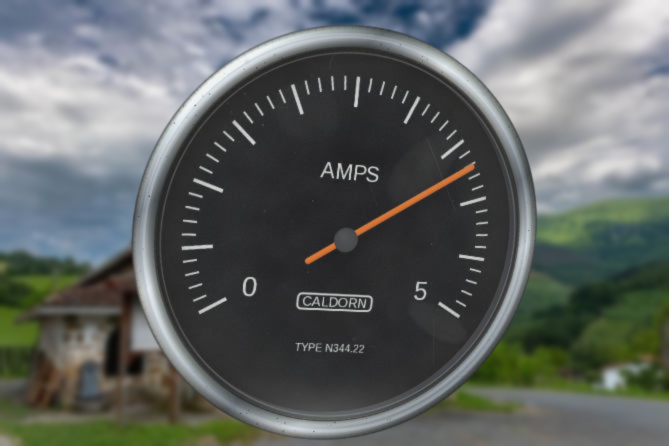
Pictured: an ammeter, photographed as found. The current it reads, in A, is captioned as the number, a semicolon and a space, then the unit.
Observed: 3.7; A
